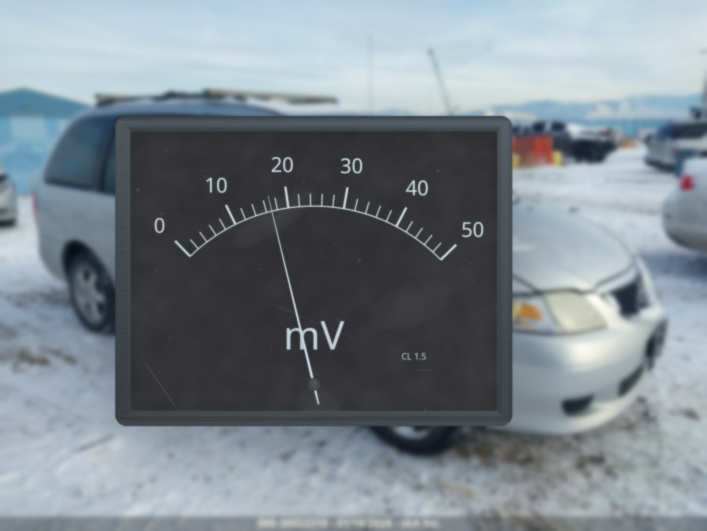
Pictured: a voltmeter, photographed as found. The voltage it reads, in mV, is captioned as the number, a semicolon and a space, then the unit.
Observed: 17; mV
